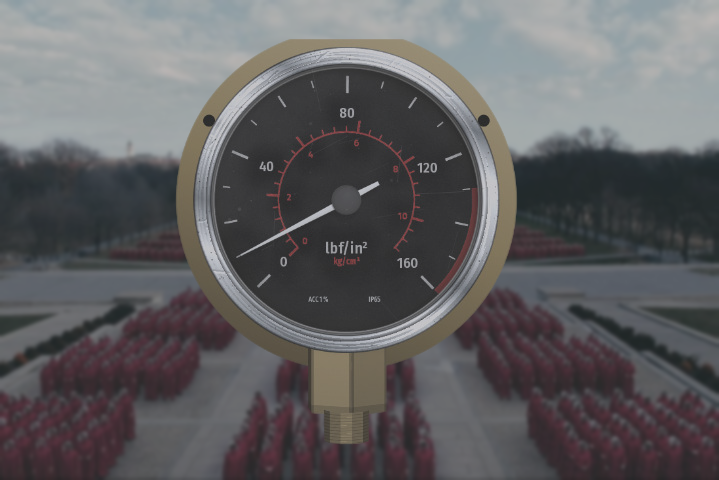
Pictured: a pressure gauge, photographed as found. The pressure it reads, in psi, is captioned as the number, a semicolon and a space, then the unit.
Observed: 10; psi
